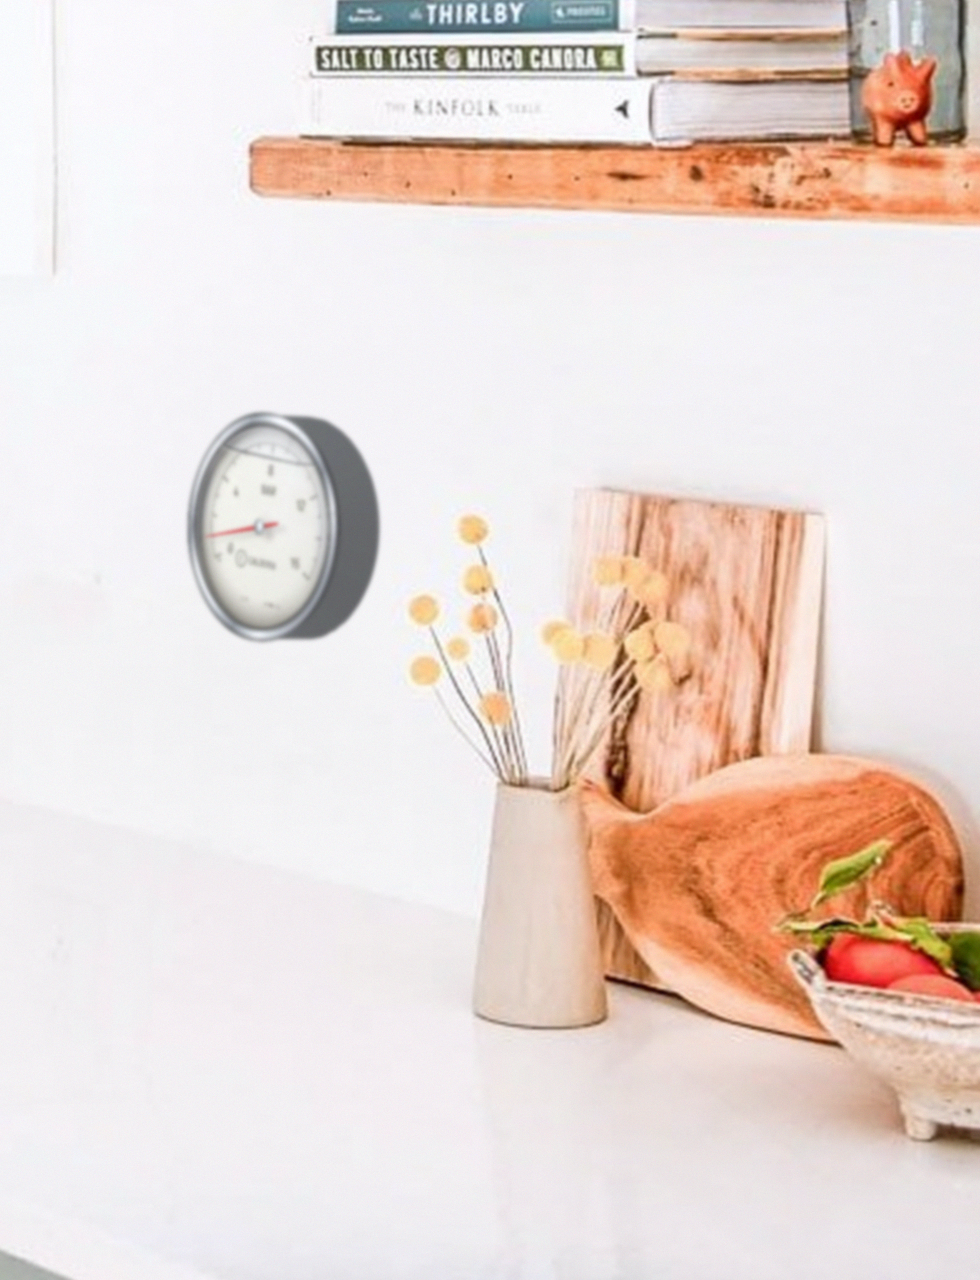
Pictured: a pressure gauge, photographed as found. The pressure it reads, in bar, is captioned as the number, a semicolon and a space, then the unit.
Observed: 1; bar
